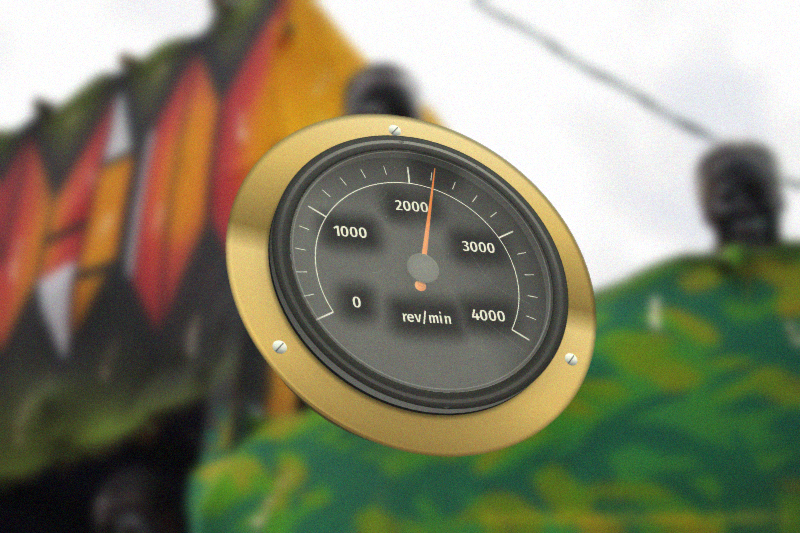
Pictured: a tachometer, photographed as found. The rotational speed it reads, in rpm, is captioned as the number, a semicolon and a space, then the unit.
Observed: 2200; rpm
